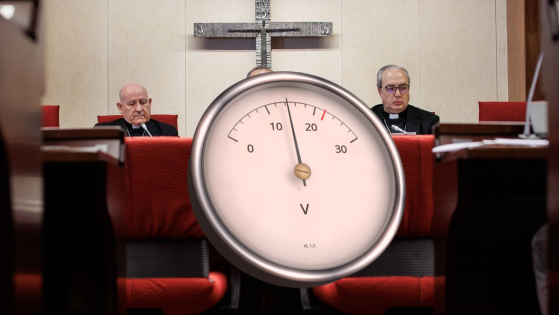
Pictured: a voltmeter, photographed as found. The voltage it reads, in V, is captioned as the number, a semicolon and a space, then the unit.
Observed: 14; V
